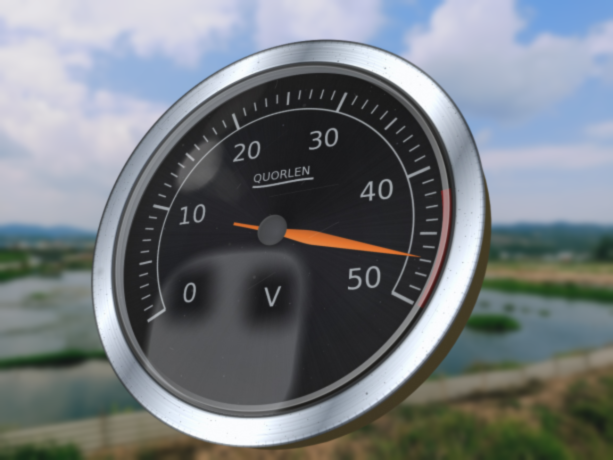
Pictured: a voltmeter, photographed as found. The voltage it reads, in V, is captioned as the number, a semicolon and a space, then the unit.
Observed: 47; V
